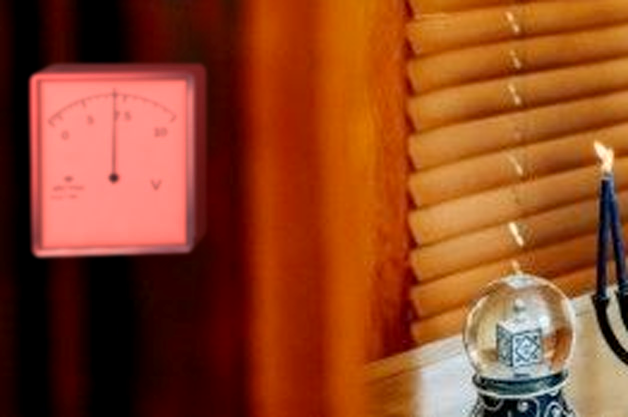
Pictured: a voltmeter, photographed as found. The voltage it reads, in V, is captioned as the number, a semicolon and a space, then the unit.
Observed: 7; V
